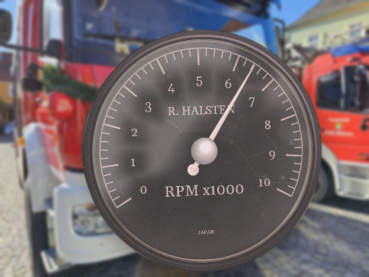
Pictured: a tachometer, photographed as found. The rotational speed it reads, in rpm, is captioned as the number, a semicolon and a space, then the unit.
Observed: 6400; rpm
